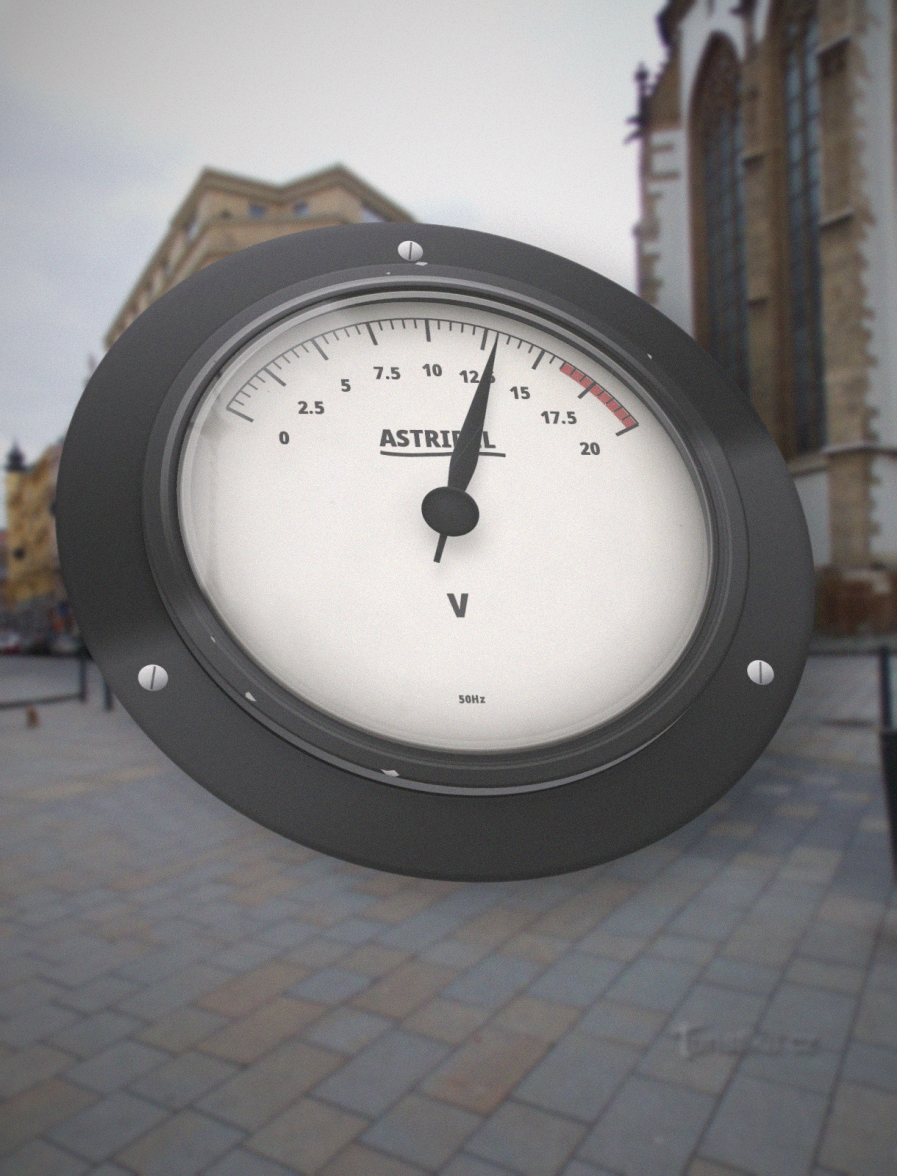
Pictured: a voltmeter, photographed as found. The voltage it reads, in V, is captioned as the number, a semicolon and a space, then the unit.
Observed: 13; V
